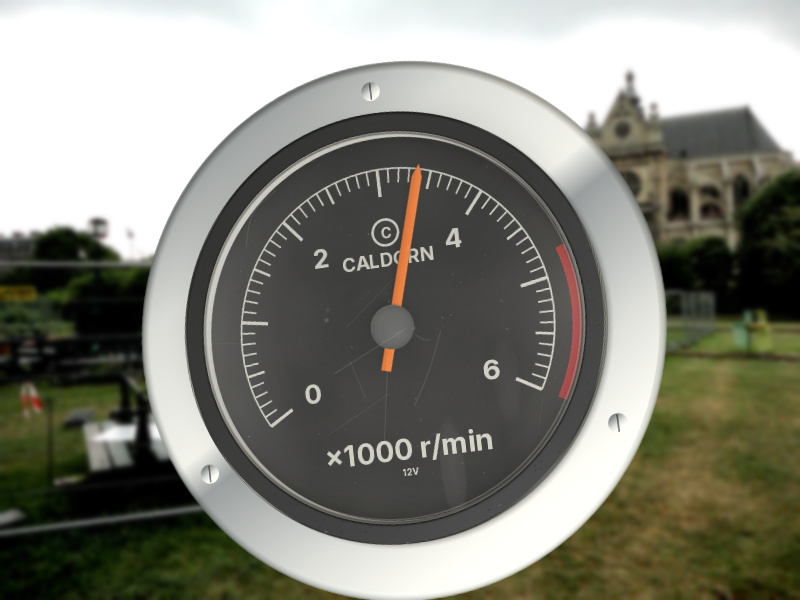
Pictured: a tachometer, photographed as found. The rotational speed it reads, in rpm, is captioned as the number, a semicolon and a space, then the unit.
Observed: 3400; rpm
